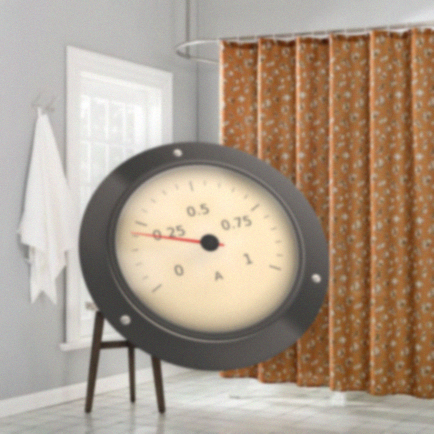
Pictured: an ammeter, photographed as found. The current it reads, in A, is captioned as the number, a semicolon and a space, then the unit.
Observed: 0.2; A
